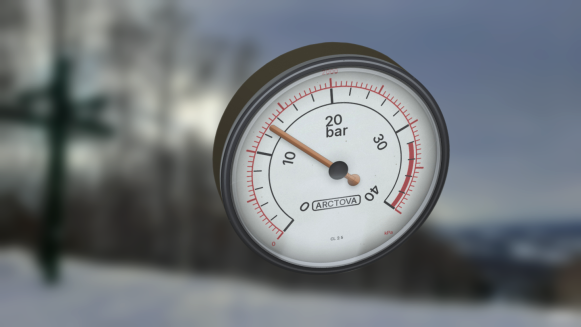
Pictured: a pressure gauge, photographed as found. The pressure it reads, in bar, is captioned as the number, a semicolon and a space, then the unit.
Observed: 13; bar
